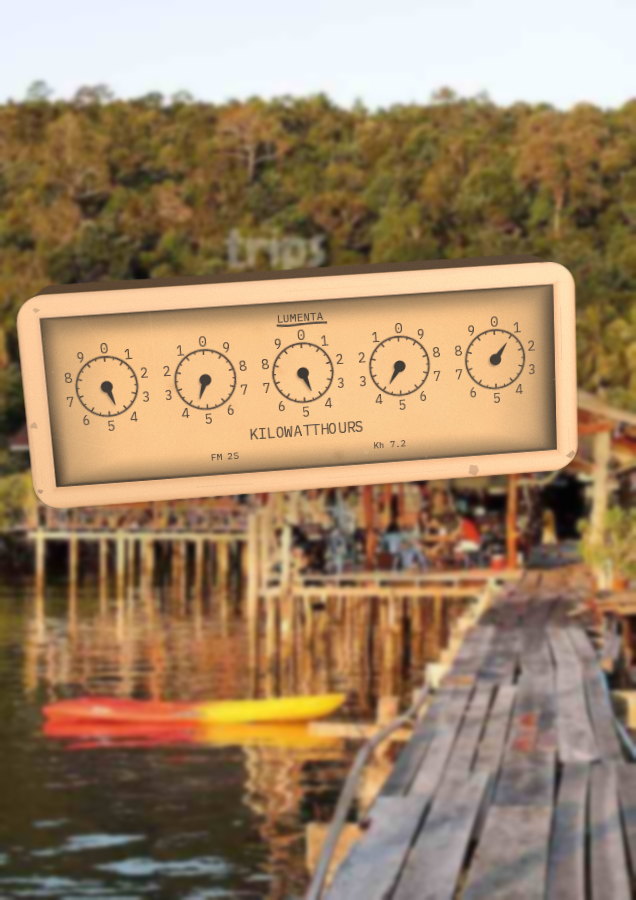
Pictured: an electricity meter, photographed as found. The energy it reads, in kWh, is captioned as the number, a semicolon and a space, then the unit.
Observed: 44441; kWh
